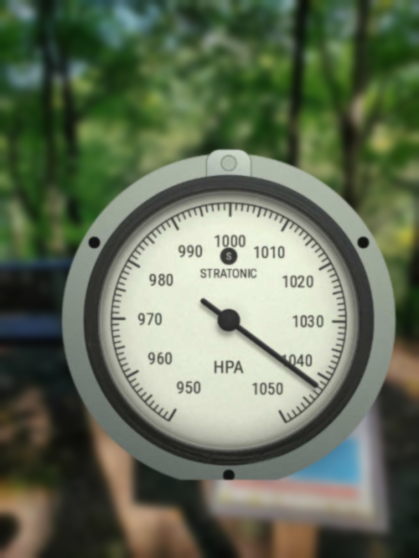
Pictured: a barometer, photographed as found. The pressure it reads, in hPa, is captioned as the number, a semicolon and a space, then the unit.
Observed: 1042; hPa
